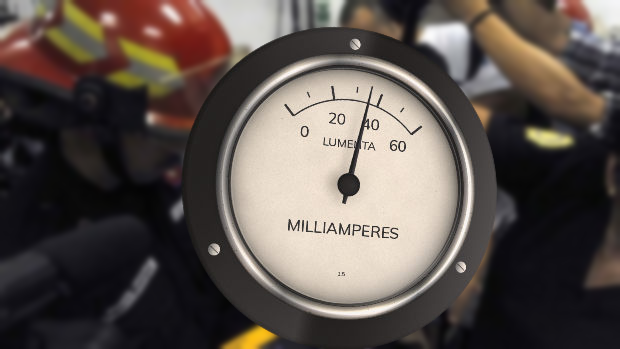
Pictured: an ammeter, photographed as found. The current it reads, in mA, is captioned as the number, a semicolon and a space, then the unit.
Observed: 35; mA
